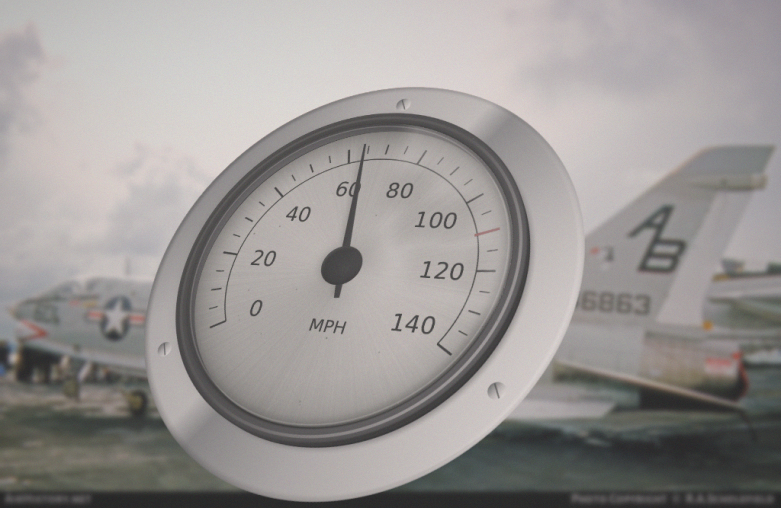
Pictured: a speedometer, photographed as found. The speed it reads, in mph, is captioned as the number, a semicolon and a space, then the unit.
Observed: 65; mph
